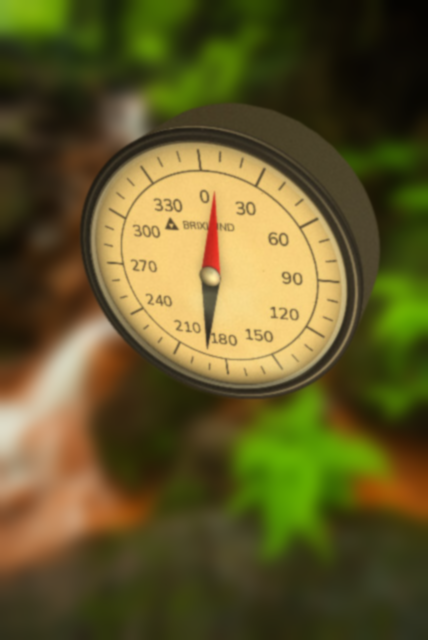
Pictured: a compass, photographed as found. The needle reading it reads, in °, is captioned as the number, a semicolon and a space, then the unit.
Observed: 10; °
